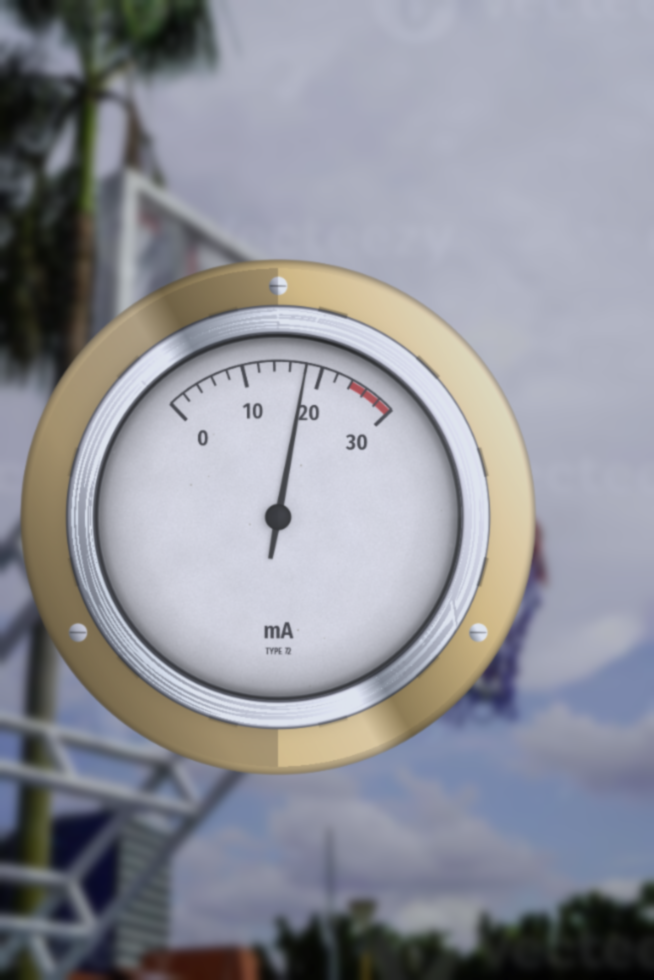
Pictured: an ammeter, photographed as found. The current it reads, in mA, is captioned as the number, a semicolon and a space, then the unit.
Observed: 18; mA
